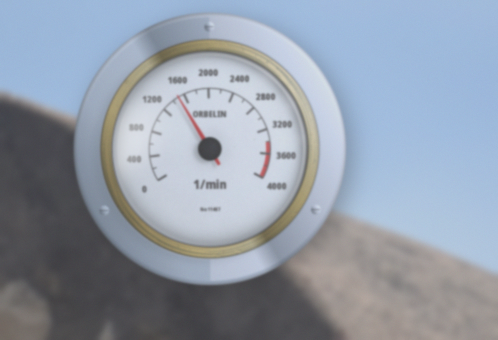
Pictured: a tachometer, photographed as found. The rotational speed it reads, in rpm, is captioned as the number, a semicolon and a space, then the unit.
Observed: 1500; rpm
